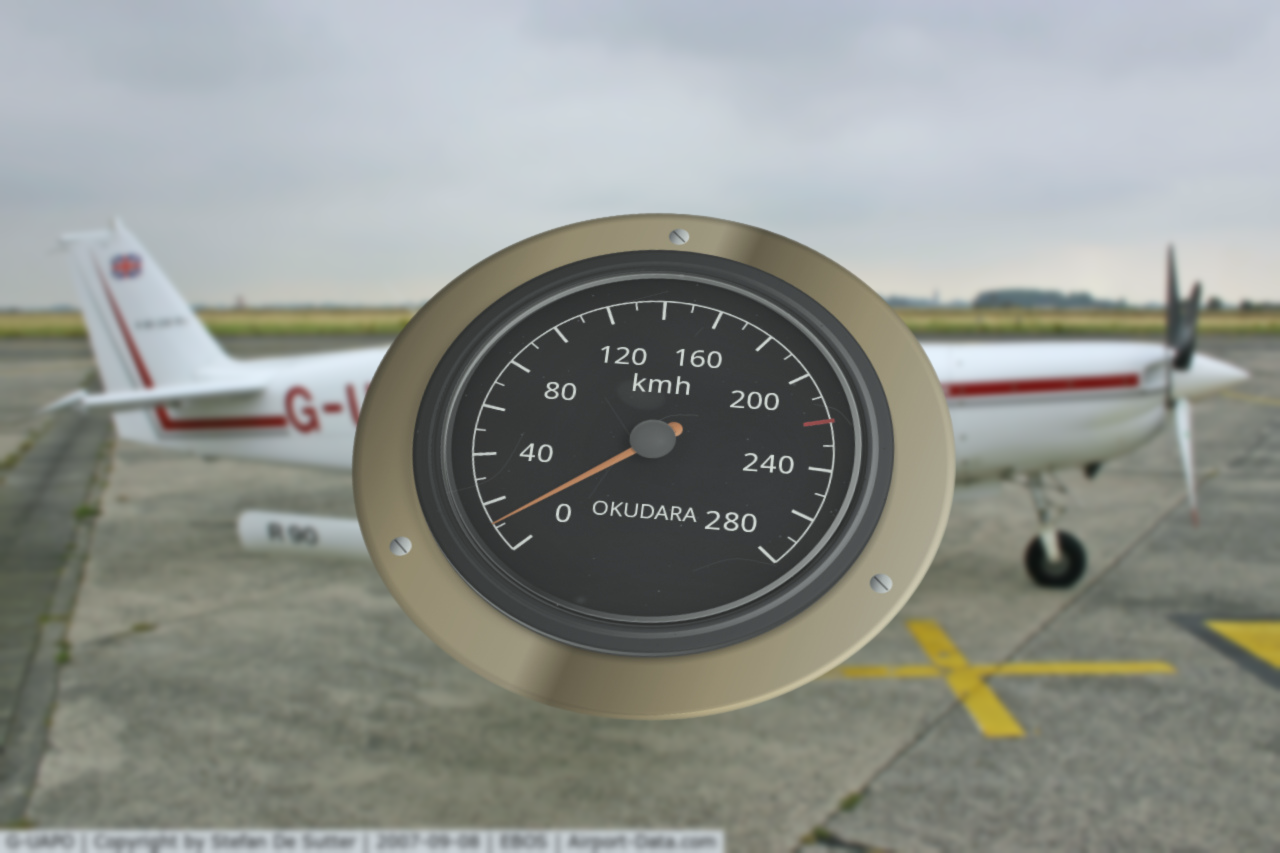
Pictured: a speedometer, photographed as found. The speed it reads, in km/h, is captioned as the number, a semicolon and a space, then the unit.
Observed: 10; km/h
